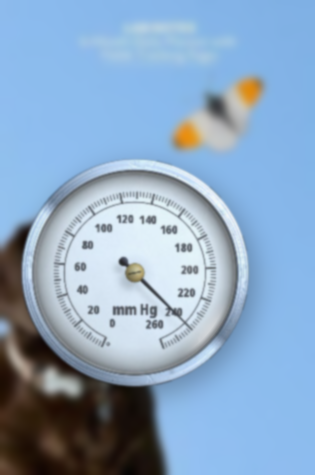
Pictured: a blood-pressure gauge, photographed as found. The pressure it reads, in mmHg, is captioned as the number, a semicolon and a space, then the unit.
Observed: 240; mmHg
